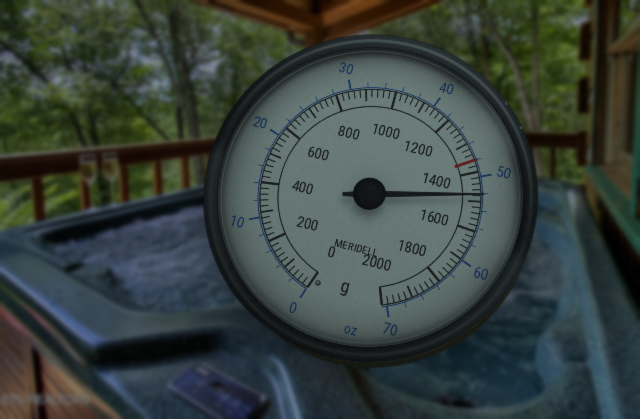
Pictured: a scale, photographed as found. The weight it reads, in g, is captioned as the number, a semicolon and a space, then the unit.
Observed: 1480; g
